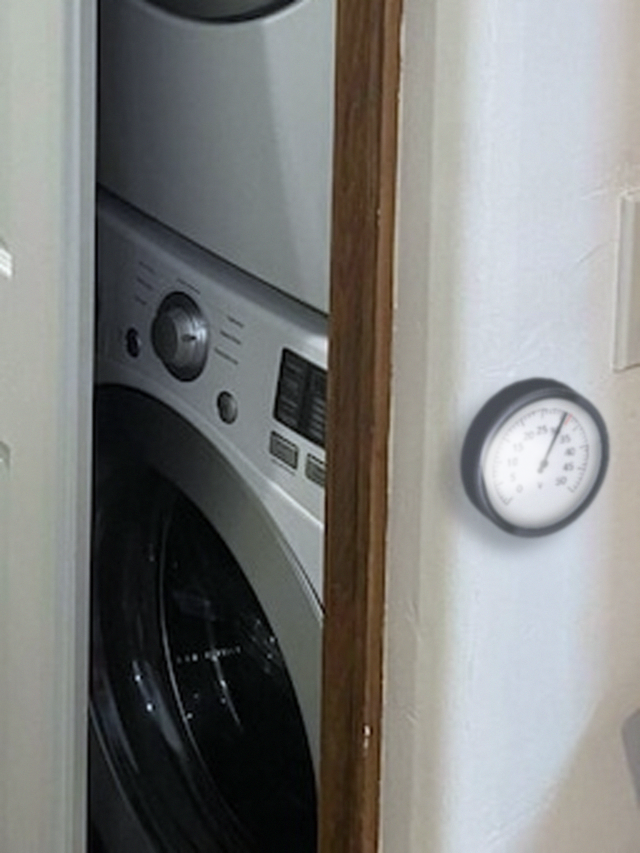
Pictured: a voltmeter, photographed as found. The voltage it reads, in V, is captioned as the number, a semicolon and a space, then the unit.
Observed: 30; V
